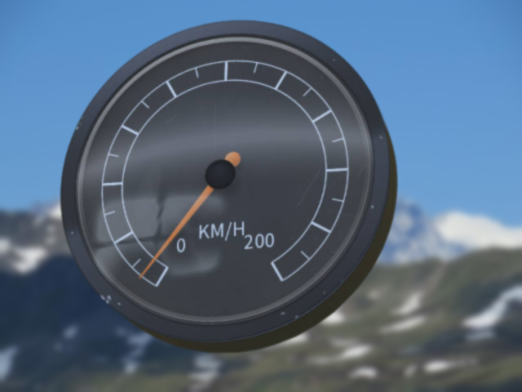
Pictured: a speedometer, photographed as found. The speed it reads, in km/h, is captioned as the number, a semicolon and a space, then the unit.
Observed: 5; km/h
